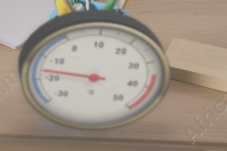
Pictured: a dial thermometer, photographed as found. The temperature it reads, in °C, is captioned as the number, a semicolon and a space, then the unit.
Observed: -15; °C
